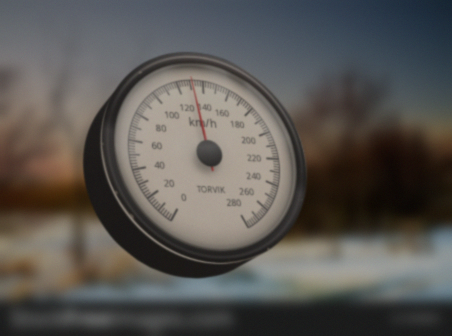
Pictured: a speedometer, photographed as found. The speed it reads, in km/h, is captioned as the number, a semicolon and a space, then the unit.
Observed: 130; km/h
